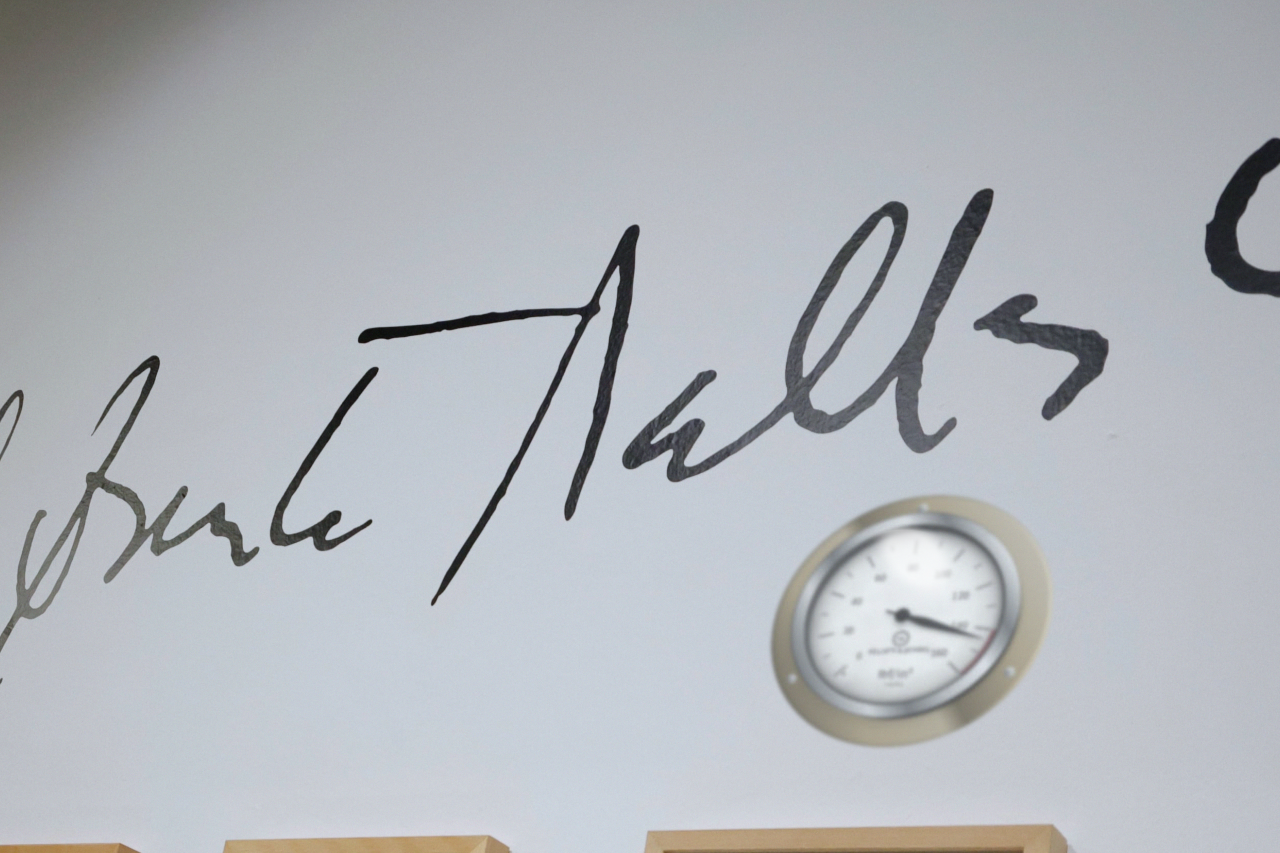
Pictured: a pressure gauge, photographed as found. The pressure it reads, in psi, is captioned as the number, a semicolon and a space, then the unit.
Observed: 145; psi
